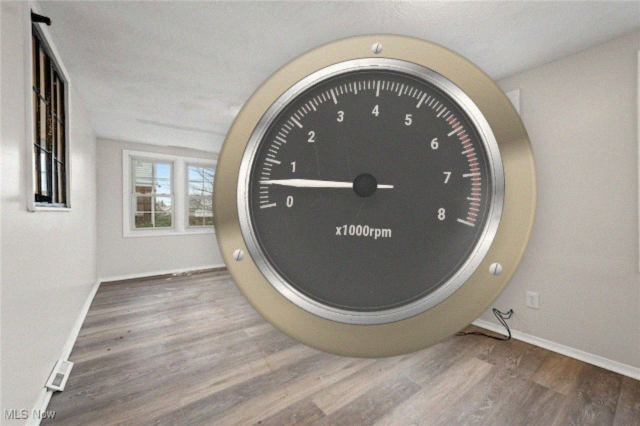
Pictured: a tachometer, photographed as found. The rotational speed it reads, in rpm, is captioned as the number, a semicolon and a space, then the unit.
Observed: 500; rpm
